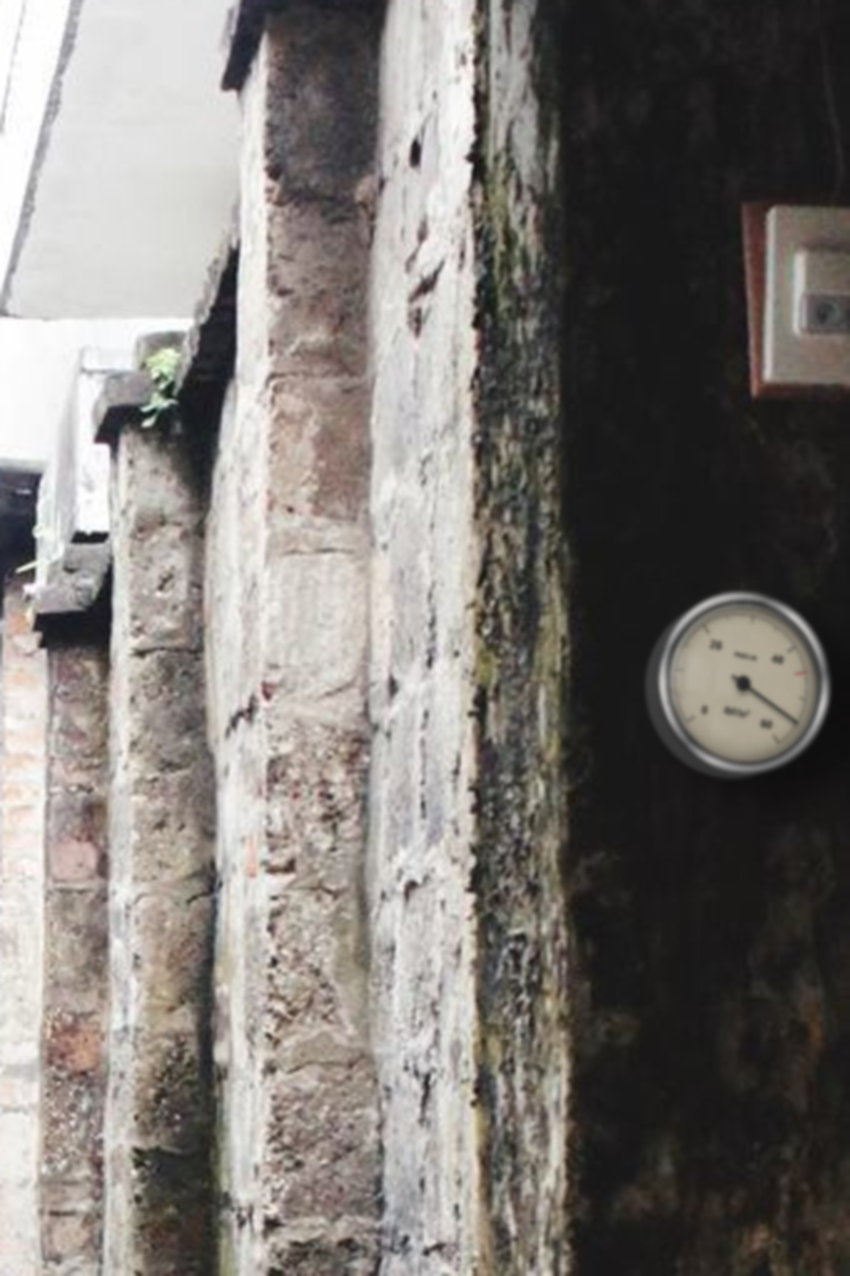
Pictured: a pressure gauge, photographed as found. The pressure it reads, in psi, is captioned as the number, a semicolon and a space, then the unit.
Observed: 55; psi
